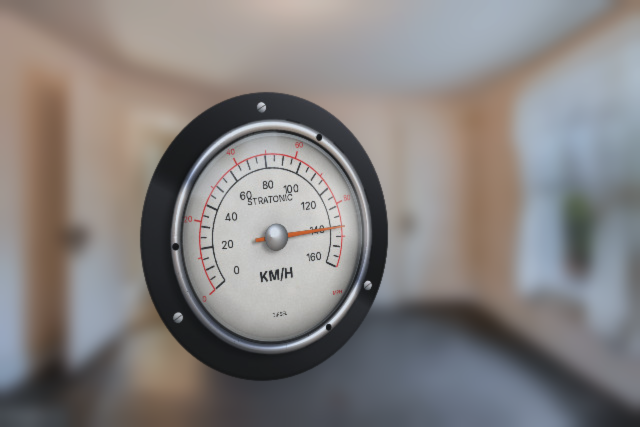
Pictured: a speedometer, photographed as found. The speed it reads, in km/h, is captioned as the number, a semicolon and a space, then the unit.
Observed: 140; km/h
